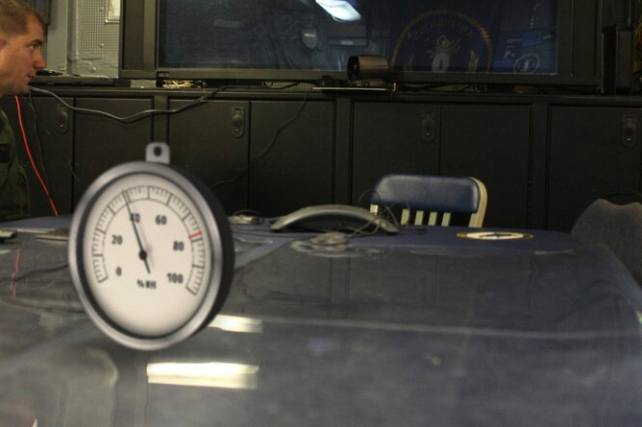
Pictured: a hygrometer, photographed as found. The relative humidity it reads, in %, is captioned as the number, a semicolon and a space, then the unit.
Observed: 40; %
